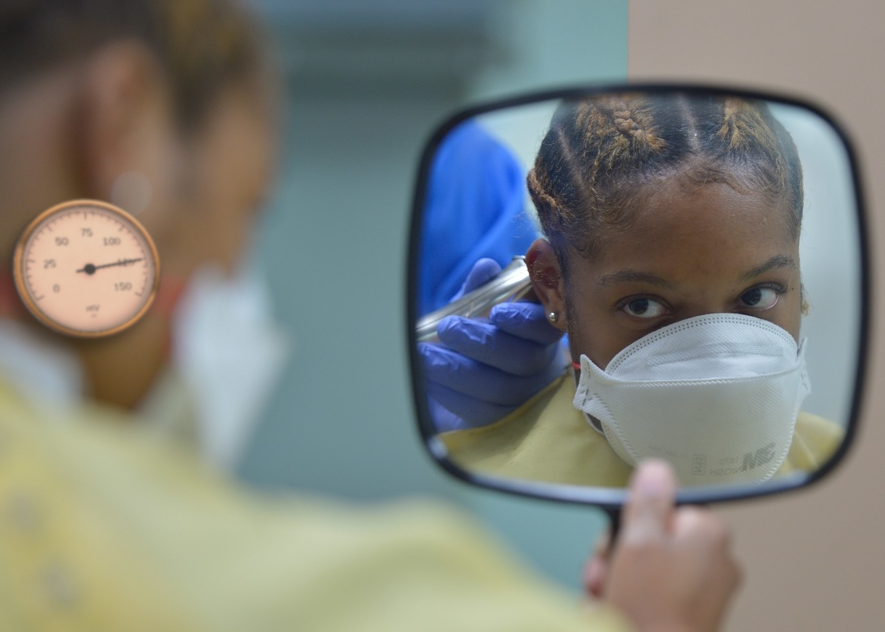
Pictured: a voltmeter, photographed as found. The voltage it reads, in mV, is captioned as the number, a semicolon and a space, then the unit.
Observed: 125; mV
